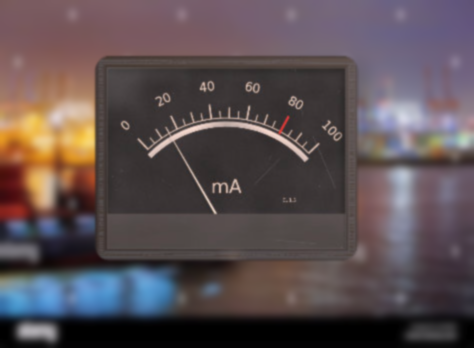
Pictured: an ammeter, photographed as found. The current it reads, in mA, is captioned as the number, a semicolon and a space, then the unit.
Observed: 15; mA
